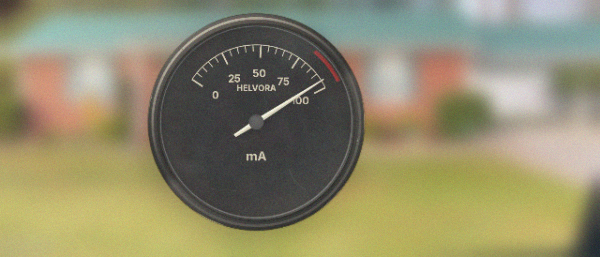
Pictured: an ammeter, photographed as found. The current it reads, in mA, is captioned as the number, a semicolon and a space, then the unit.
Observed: 95; mA
